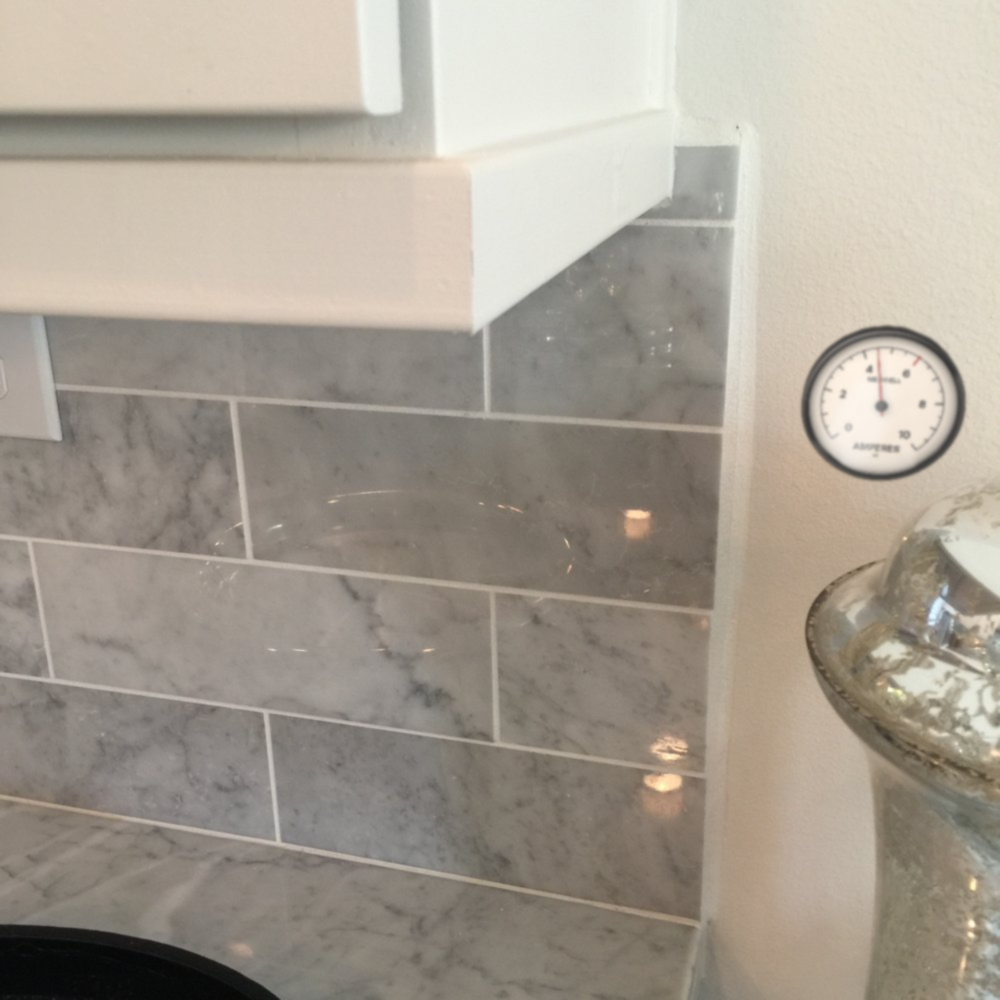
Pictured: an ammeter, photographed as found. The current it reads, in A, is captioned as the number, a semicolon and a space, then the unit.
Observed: 4.5; A
